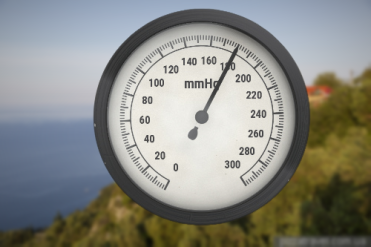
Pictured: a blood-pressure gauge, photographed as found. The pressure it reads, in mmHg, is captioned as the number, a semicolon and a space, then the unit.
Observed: 180; mmHg
